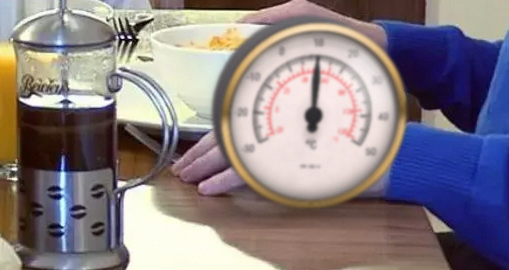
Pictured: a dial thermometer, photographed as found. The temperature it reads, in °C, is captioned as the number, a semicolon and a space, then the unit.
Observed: 10; °C
